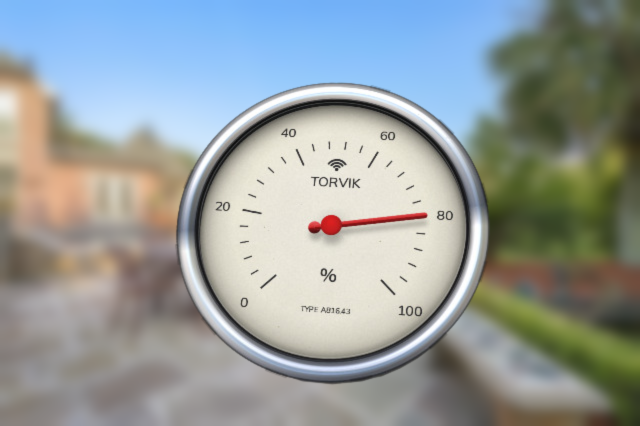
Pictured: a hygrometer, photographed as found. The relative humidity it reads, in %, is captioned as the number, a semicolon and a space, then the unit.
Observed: 80; %
